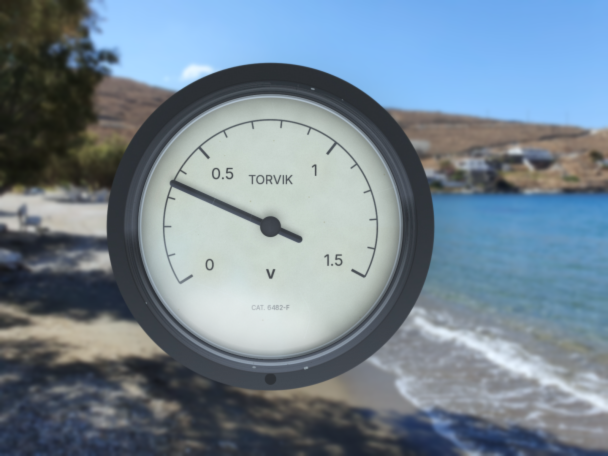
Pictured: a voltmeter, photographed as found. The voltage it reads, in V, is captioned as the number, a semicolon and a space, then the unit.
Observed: 0.35; V
